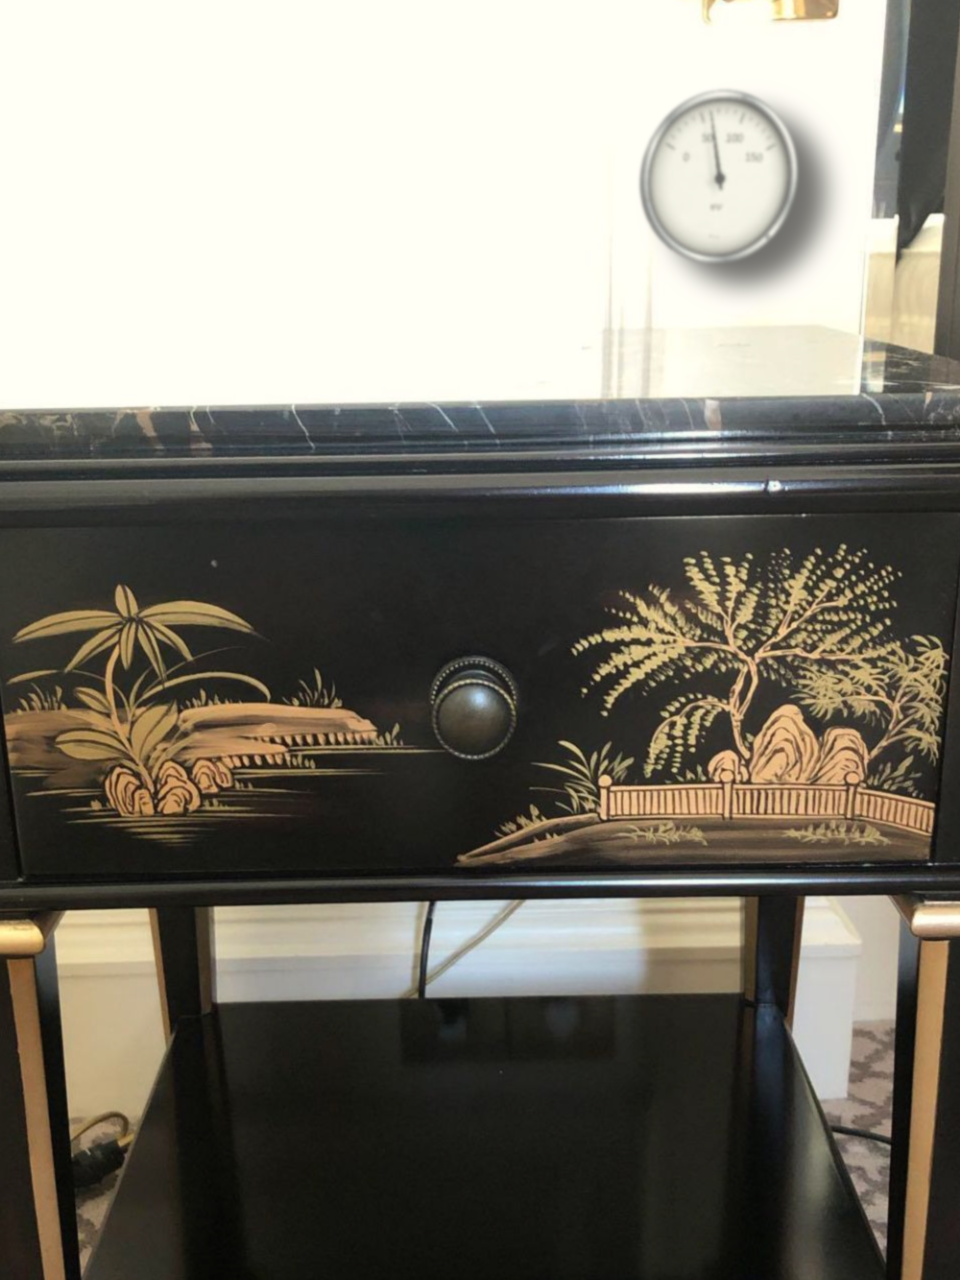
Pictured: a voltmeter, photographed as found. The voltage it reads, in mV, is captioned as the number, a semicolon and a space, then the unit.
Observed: 60; mV
